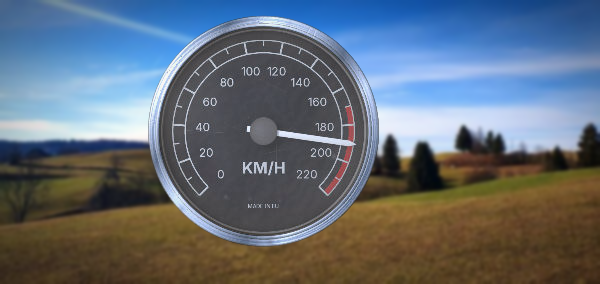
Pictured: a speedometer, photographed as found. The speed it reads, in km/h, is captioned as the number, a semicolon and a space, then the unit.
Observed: 190; km/h
